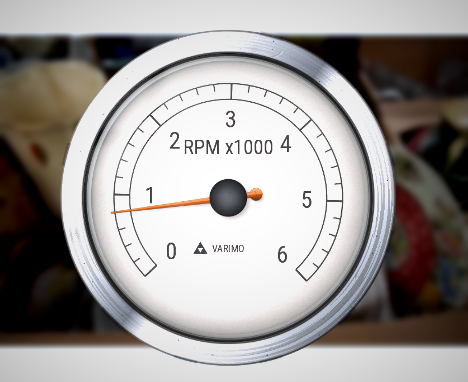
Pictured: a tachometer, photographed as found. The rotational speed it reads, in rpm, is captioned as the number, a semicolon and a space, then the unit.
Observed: 800; rpm
